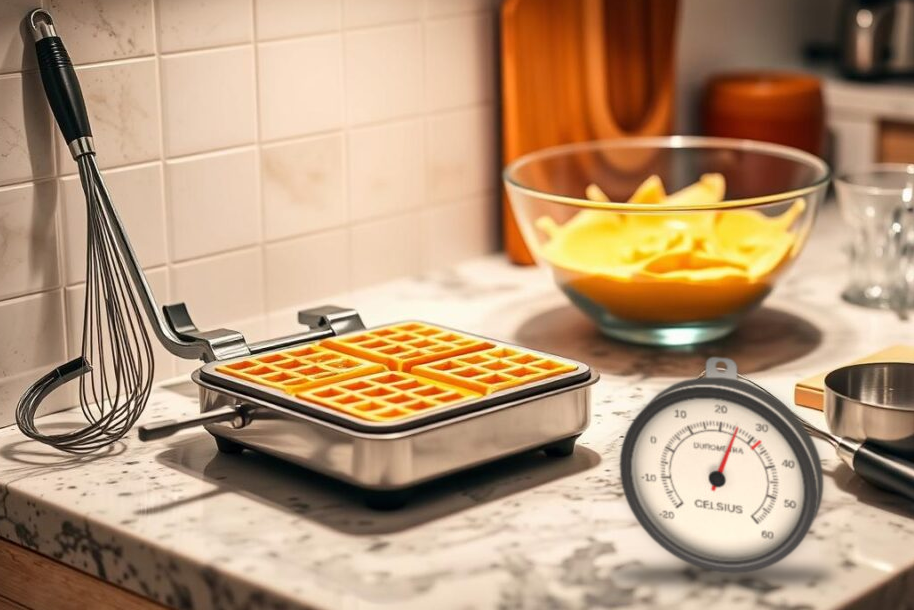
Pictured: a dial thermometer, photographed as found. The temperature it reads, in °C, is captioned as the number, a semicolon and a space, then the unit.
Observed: 25; °C
